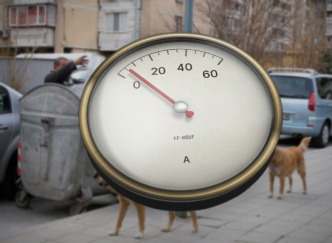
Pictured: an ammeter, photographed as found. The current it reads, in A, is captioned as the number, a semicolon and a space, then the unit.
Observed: 5; A
